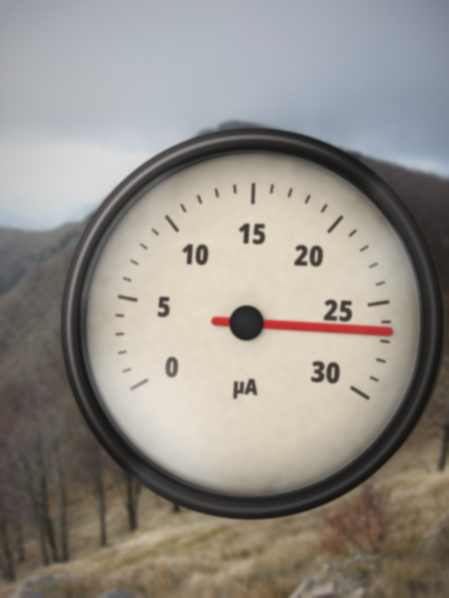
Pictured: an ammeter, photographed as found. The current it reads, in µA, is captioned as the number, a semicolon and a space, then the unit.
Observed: 26.5; µA
